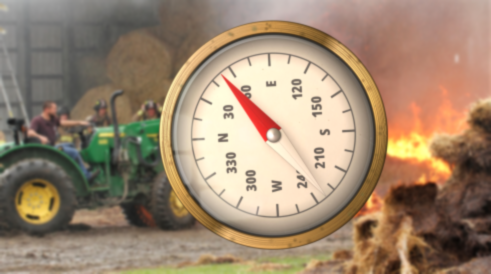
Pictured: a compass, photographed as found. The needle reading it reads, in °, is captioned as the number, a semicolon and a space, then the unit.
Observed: 52.5; °
